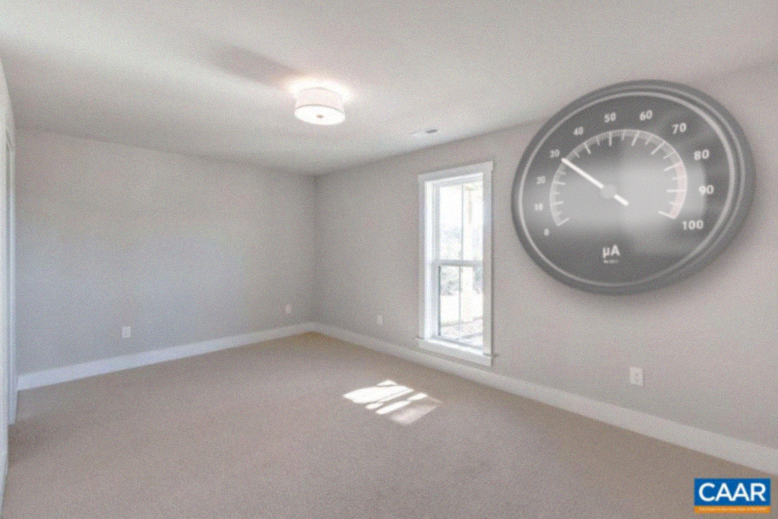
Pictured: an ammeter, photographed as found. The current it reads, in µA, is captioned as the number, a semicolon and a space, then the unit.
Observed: 30; µA
